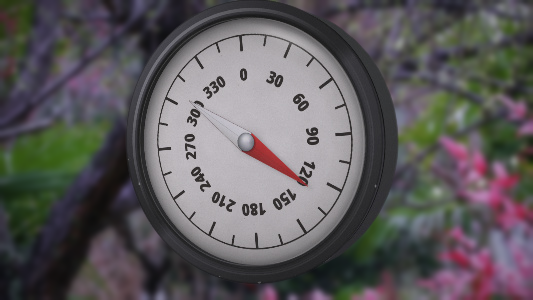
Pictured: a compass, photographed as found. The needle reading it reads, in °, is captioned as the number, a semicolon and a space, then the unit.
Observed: 127.5; °
